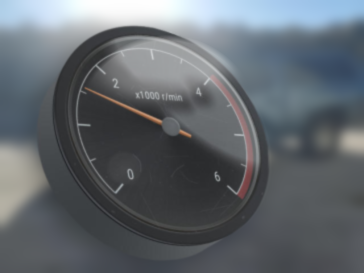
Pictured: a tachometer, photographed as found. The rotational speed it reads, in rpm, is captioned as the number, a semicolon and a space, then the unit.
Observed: 1500; rpm
